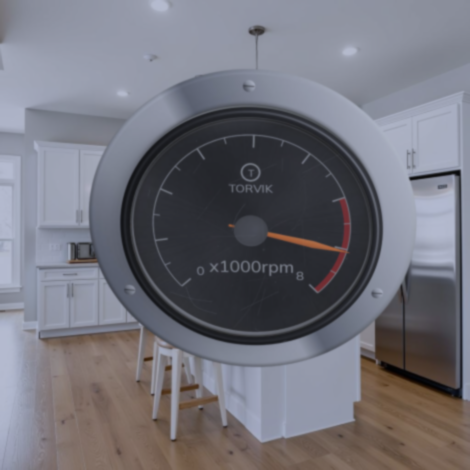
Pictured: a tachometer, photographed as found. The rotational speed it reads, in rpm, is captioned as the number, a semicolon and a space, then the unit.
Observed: 7000; rpm
